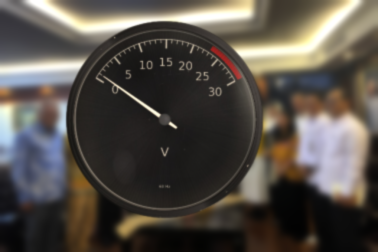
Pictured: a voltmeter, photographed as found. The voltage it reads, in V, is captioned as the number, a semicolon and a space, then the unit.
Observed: 1; V
